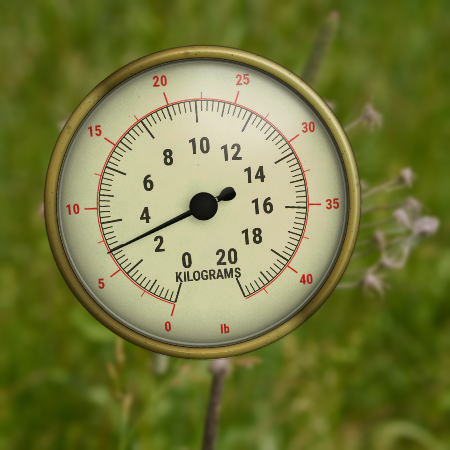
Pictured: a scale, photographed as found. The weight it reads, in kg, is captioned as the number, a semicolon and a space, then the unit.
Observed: 3; kg
